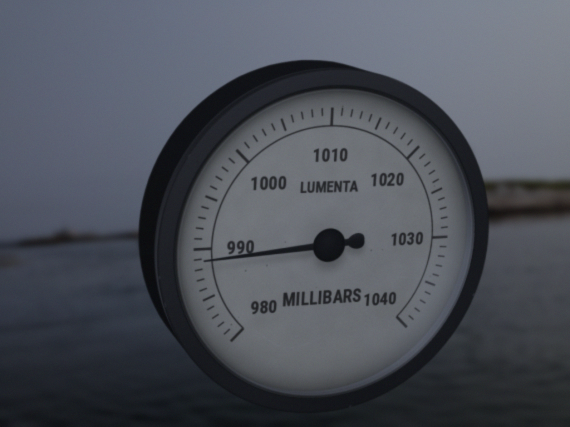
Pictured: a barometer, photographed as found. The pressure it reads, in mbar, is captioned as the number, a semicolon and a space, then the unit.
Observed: 989; mbar
